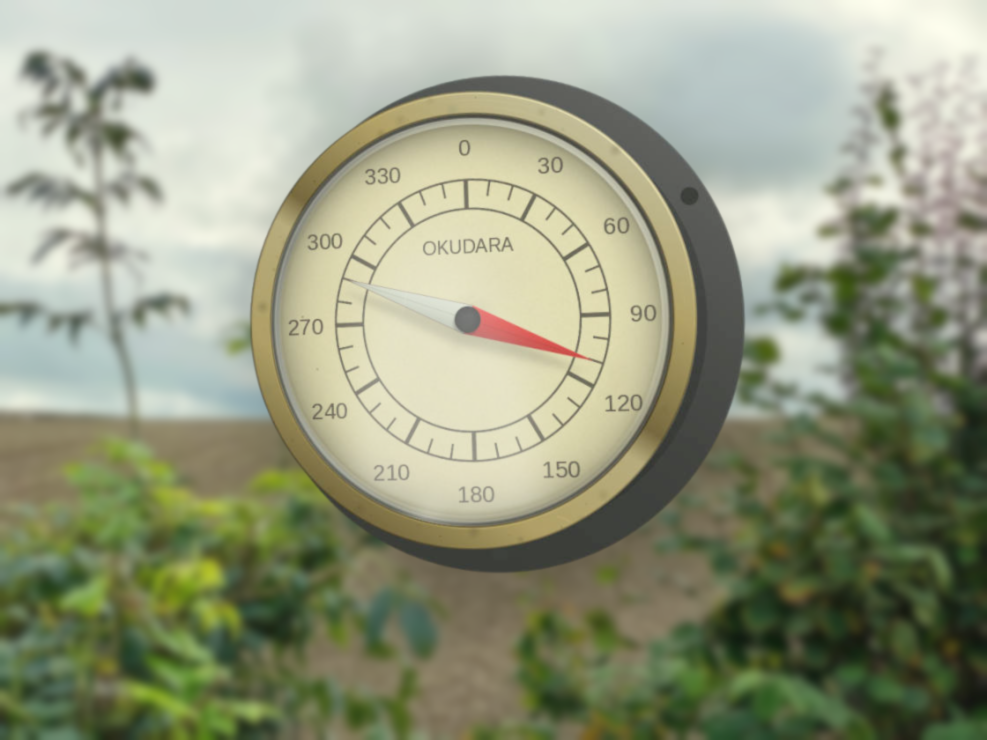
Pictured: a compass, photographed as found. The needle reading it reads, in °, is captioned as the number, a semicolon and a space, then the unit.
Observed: 110; °
